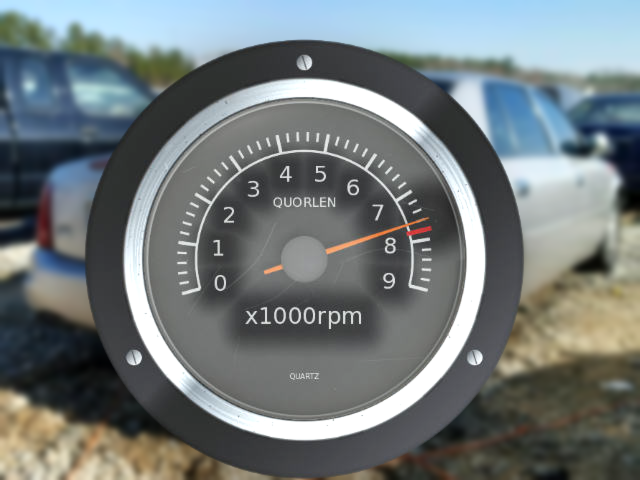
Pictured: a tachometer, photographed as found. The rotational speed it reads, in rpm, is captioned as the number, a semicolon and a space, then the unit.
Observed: 7600; rpm
